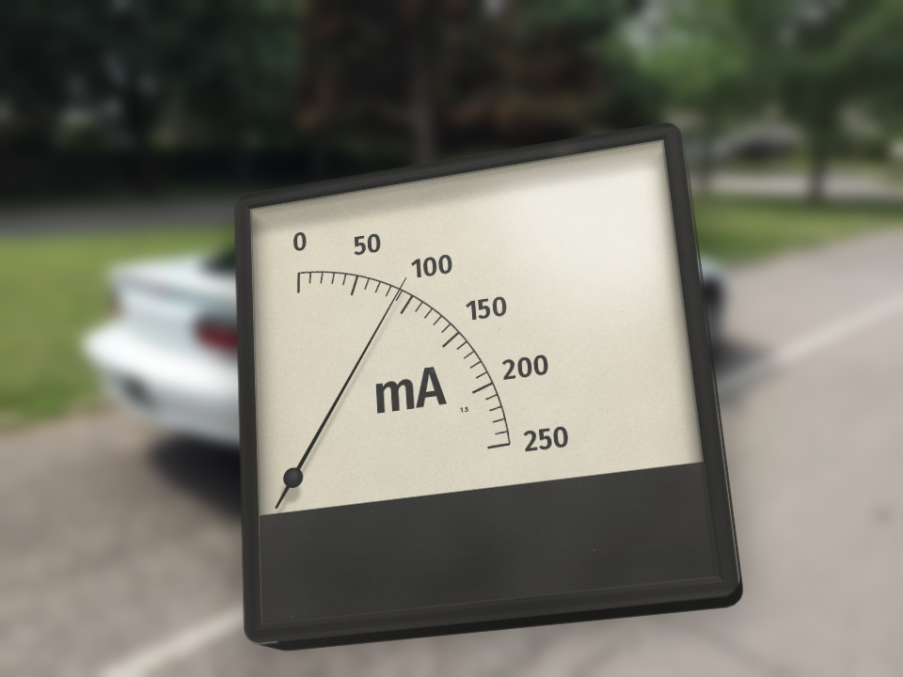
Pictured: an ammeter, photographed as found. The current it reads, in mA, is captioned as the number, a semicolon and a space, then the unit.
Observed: 90; mA
